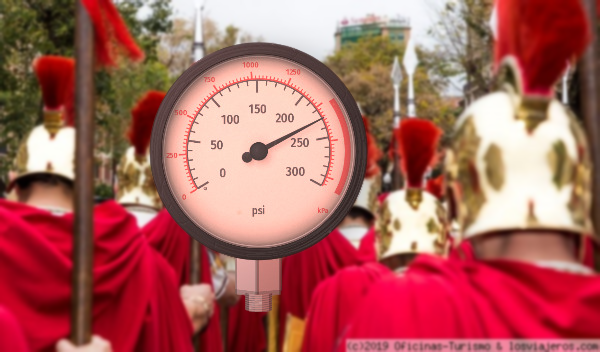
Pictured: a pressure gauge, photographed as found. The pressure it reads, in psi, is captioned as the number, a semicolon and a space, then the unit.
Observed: 230; psi
